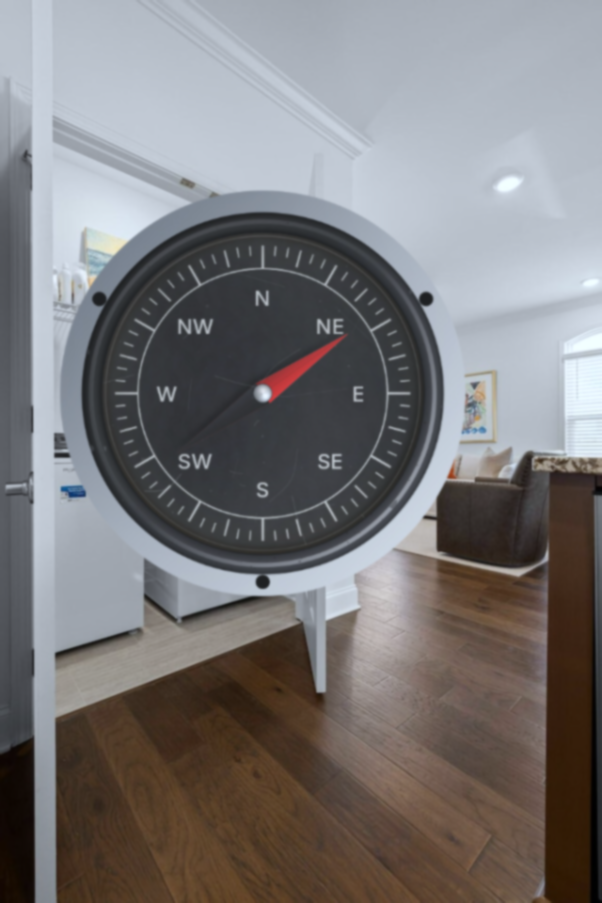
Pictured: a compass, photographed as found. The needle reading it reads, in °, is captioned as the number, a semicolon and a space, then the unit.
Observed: 55; °
